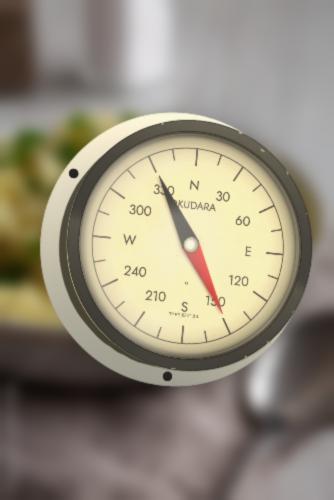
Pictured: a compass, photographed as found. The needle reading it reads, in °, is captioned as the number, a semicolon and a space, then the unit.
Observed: 150; °
